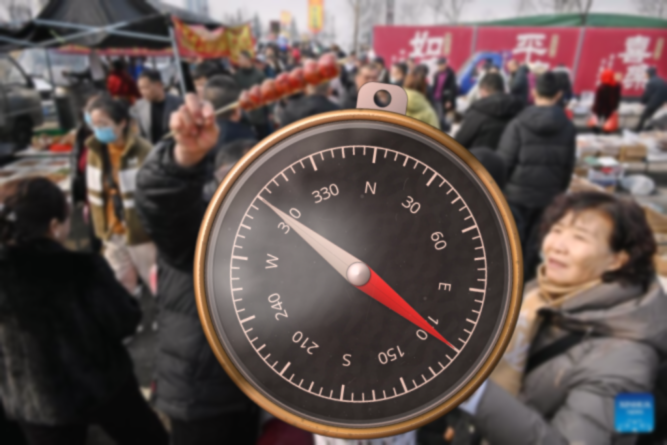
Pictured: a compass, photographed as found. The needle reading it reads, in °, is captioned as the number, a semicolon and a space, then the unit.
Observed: 120; °
